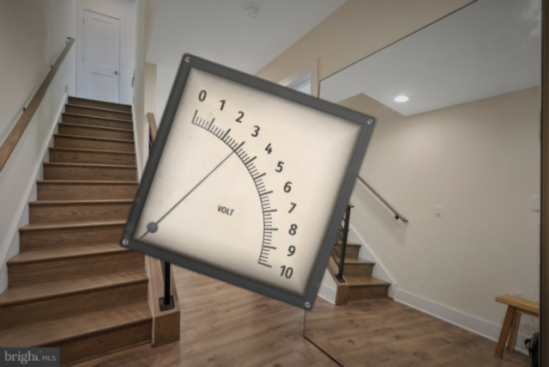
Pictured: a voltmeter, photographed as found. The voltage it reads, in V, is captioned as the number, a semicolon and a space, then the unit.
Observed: 3; V
